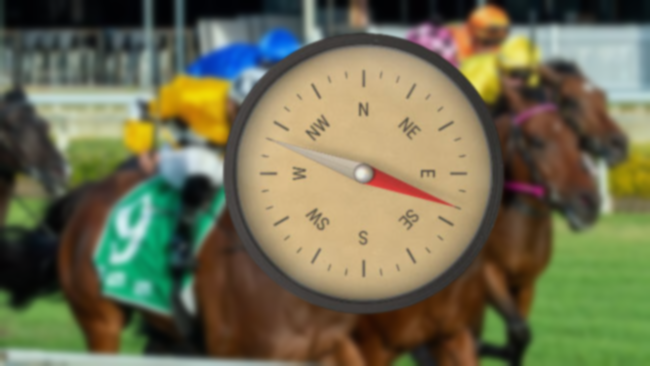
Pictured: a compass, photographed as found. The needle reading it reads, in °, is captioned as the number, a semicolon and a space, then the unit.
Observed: 110; °
